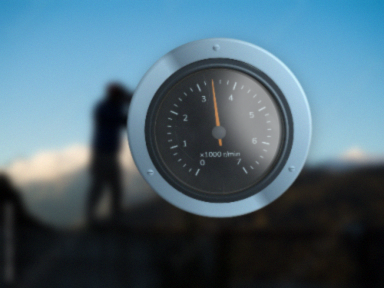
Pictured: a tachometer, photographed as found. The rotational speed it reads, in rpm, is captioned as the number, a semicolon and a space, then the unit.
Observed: 3400; rpm
